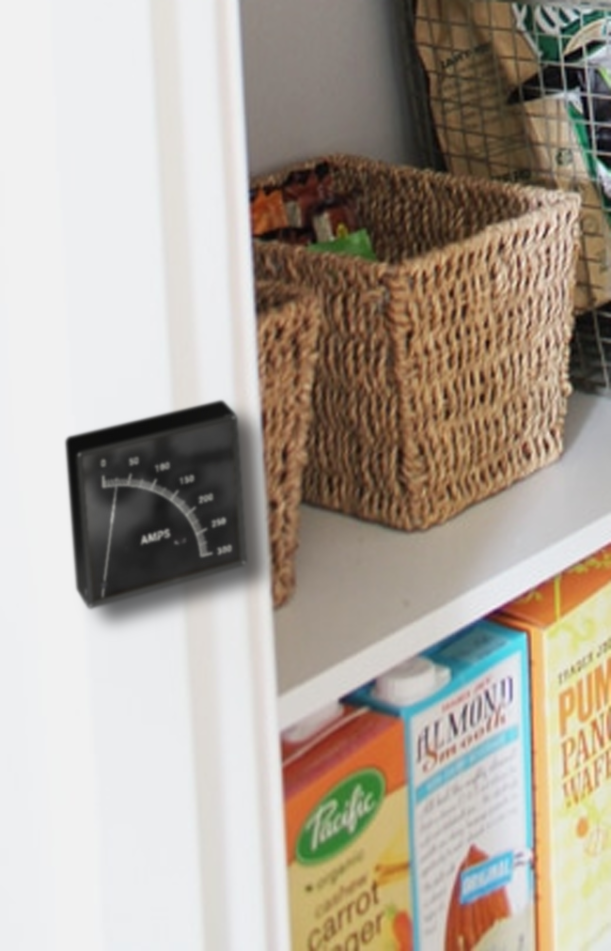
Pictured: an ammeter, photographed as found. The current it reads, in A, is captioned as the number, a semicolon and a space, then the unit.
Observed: 25; A
